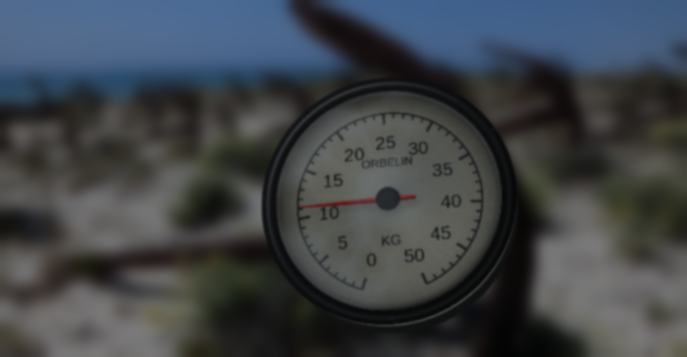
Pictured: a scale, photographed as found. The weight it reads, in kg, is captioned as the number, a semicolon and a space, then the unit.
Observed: 11; kg
